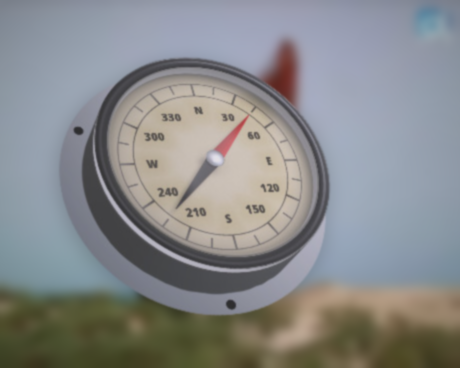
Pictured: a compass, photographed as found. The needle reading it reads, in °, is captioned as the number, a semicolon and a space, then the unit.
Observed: 45; °
